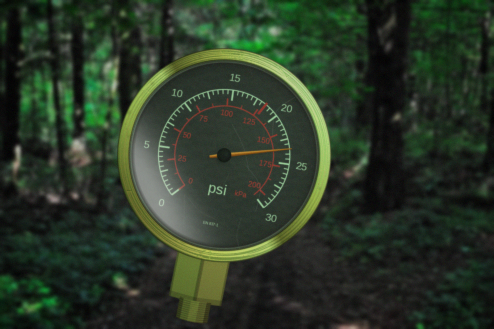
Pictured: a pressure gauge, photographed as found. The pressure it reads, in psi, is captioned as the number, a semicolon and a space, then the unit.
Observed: 23.5; psi
